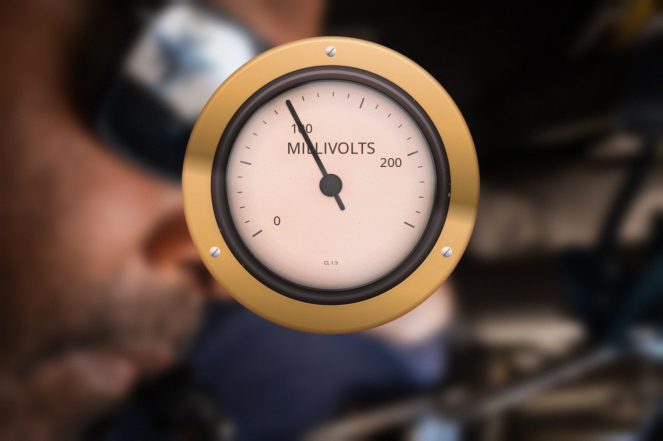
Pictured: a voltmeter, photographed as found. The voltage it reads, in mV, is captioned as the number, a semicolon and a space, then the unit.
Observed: 100; mV
